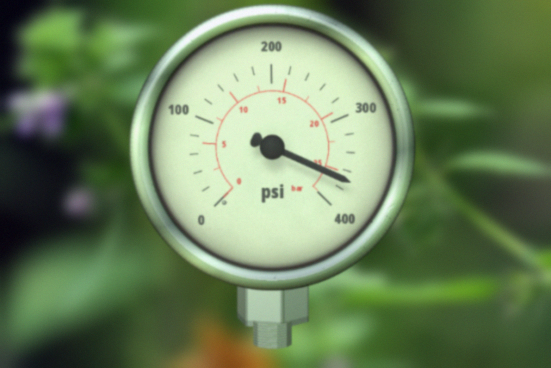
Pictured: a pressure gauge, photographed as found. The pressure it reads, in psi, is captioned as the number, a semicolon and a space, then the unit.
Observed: 370; psi
